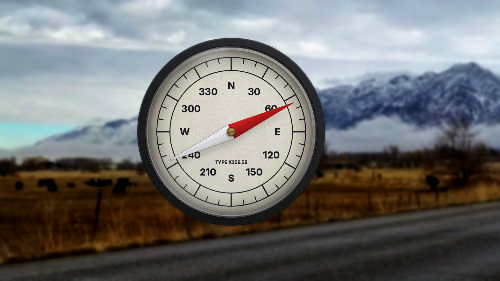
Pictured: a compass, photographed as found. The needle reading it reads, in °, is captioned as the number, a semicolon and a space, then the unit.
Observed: 65; °
